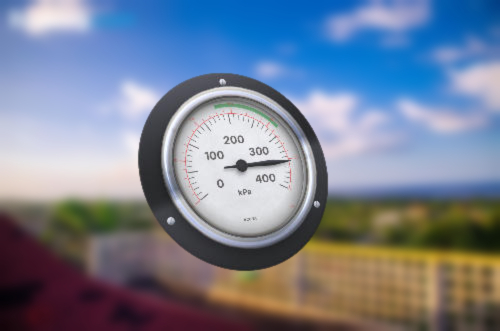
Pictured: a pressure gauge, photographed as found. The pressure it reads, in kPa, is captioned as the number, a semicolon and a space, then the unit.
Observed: 350; kPa
